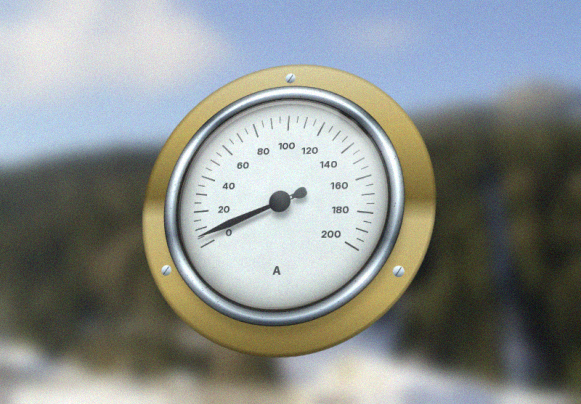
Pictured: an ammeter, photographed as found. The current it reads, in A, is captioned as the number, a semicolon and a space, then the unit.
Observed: 5; A
